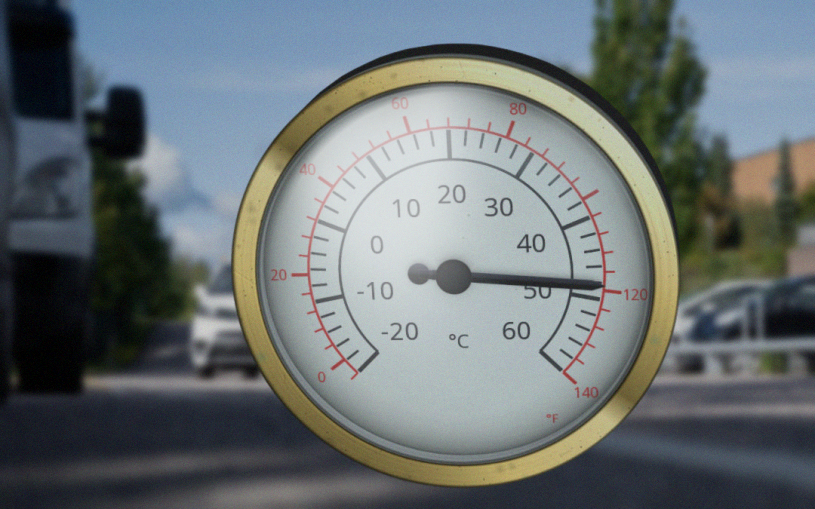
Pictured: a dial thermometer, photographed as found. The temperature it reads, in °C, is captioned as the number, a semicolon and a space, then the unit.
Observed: 48; °C
